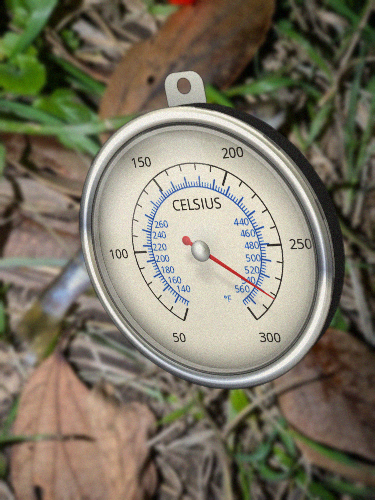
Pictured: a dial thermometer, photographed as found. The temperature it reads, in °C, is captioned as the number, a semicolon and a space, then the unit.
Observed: 280; °C
